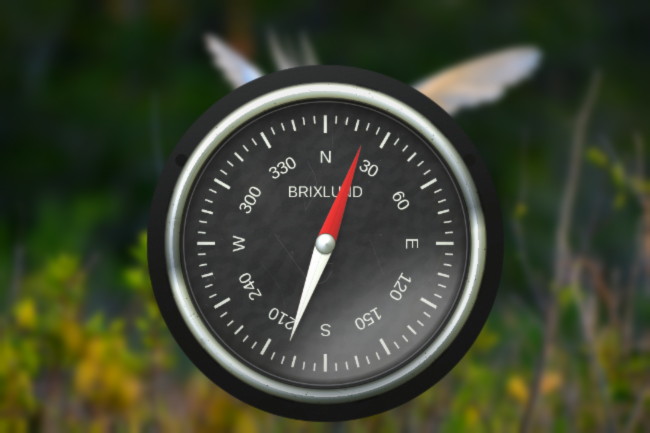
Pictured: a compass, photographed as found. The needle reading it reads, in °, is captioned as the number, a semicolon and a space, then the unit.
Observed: 20; °
